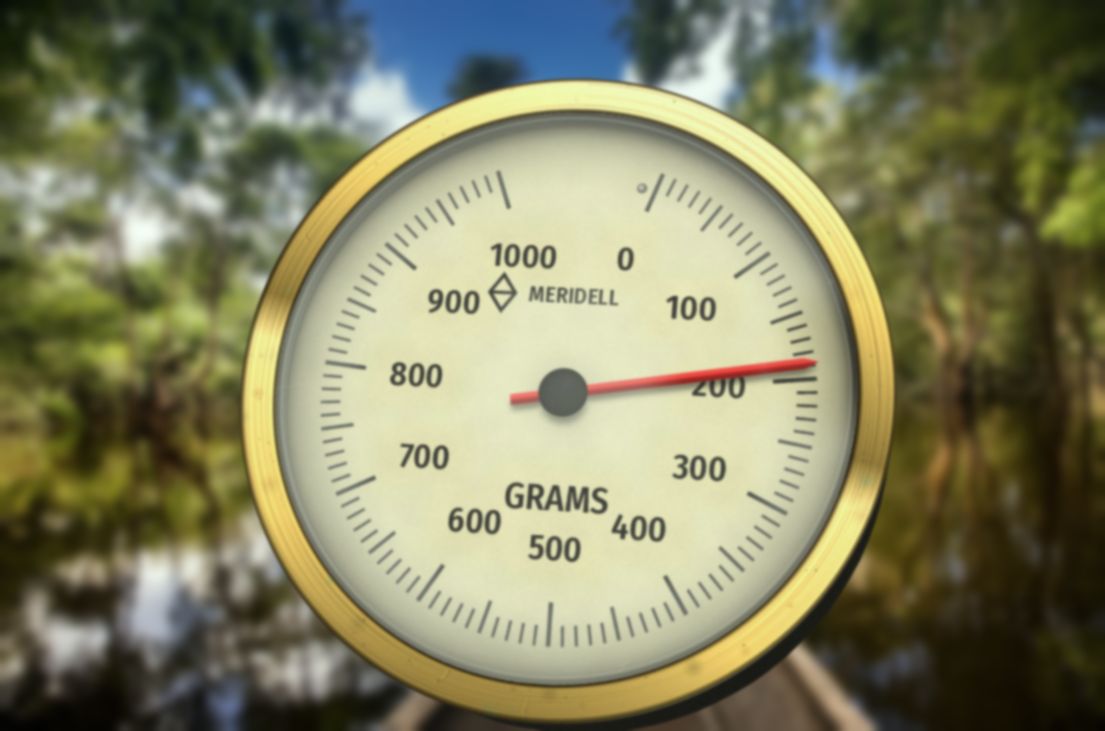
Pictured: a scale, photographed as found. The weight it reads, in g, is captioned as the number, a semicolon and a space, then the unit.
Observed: 190; g
